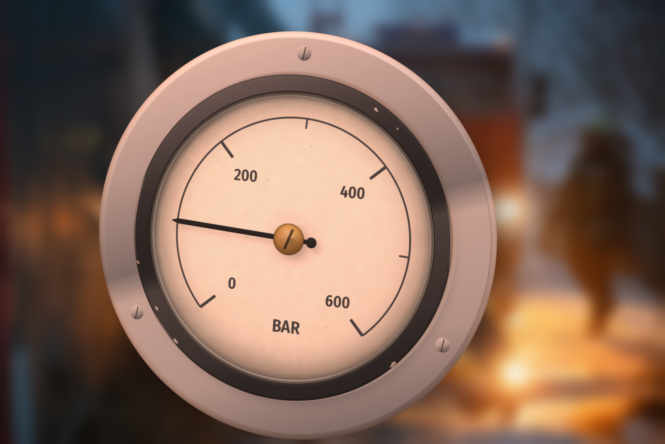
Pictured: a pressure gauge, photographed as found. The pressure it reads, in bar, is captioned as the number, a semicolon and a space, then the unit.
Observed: 100; bar
